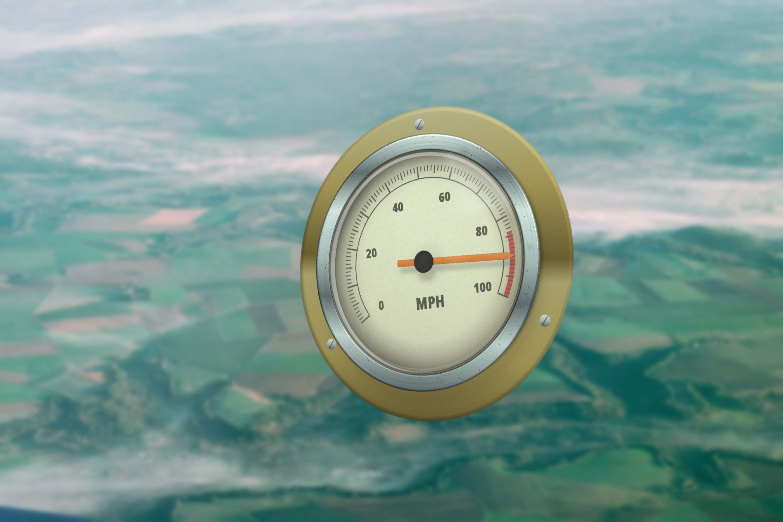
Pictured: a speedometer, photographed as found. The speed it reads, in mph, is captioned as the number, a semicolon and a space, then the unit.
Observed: 90; mph
